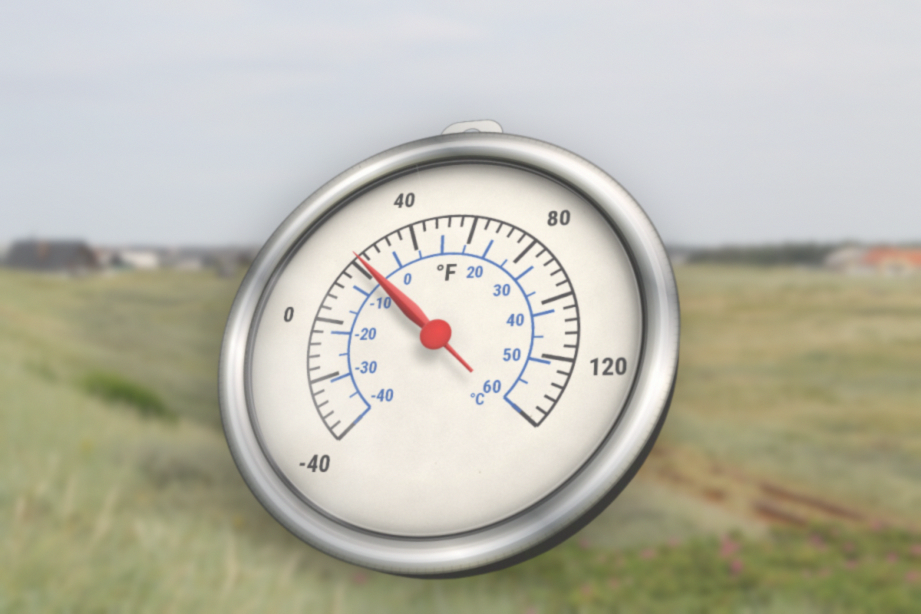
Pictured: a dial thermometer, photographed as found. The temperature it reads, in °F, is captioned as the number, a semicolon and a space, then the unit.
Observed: 22; °F
